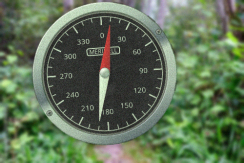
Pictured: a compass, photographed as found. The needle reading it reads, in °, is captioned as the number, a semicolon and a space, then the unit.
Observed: 10; °
